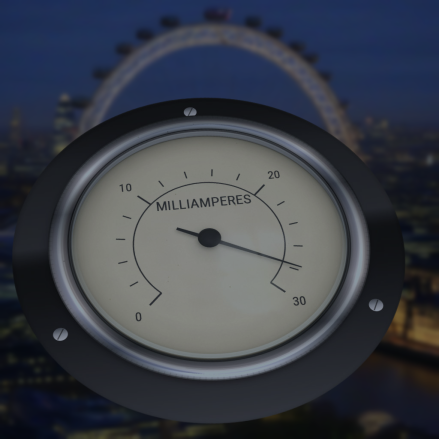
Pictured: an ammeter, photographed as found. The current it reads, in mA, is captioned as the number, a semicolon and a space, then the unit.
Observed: 28; mA
